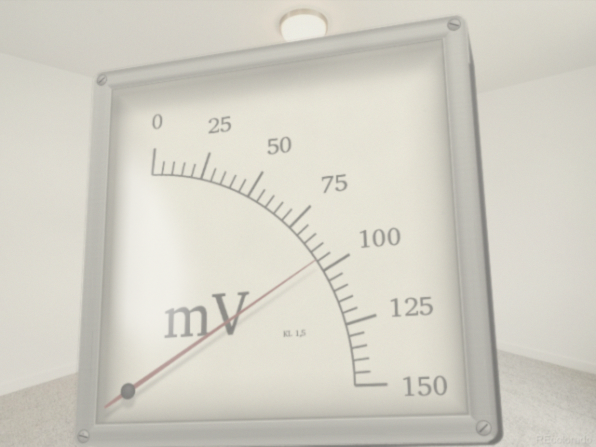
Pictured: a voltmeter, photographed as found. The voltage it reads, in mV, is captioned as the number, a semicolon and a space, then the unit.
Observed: 95; mV
